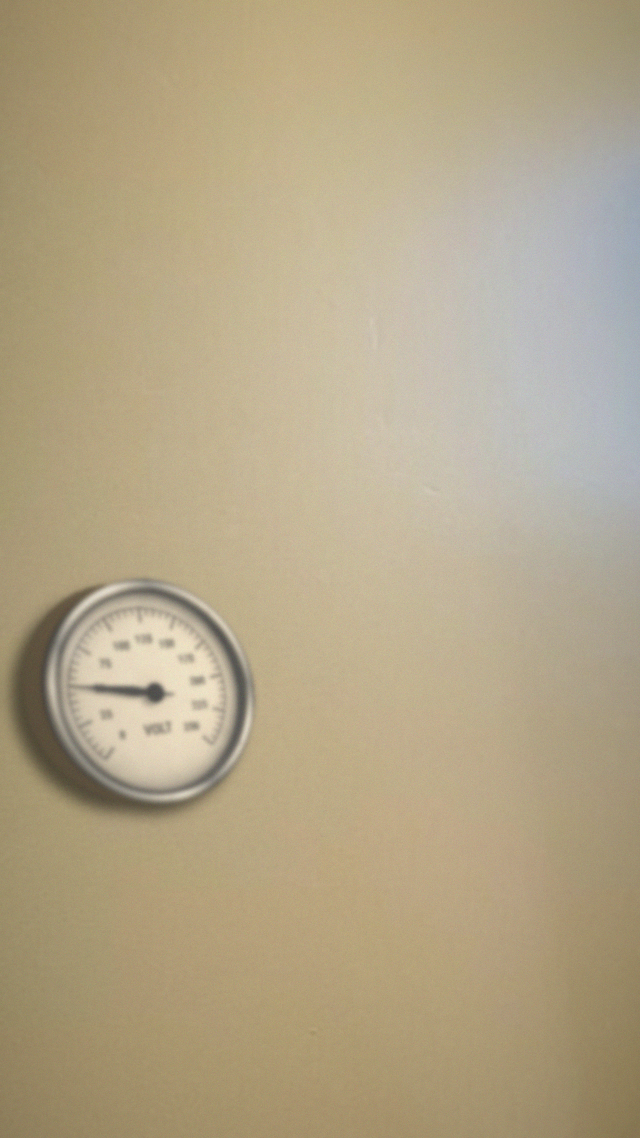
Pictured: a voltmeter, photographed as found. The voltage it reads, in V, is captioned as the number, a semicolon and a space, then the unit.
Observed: 50; V
